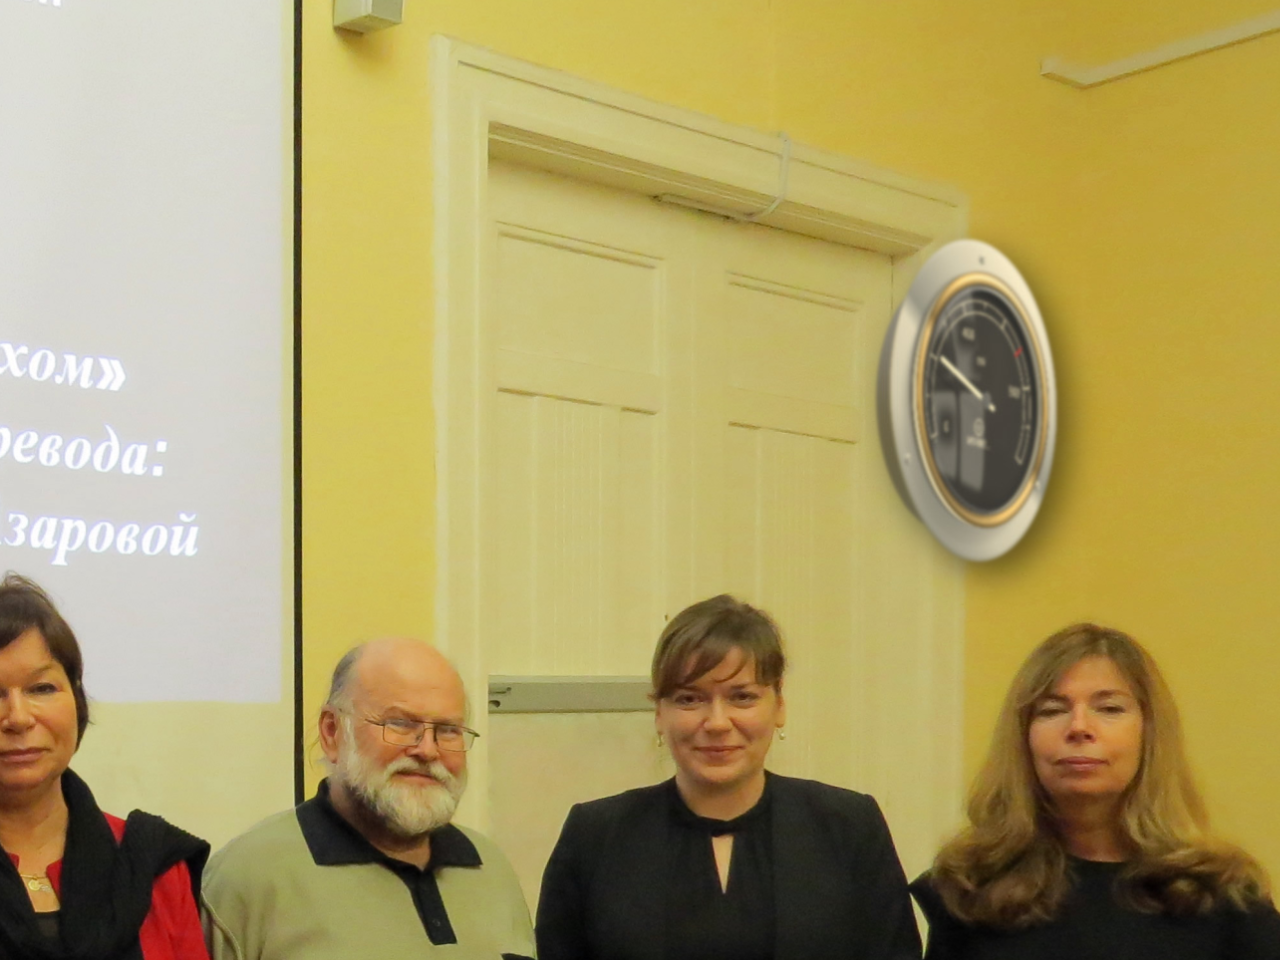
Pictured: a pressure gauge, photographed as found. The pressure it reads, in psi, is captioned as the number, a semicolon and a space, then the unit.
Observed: 200; psi
